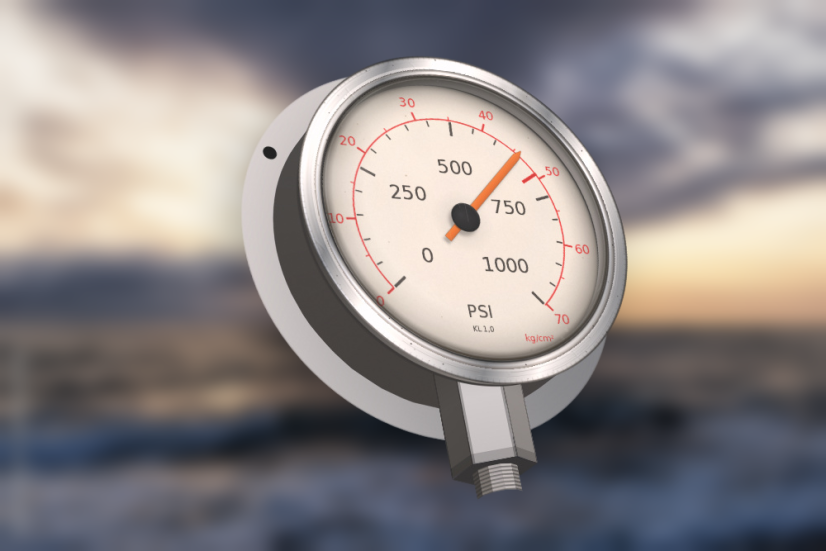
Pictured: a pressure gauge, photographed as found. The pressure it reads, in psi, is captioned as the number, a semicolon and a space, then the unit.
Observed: 650; psi
